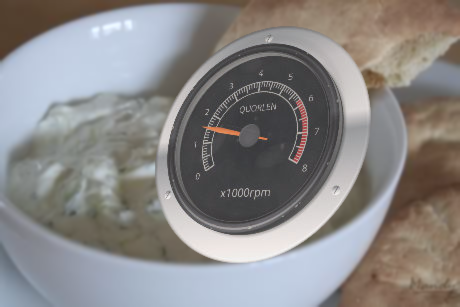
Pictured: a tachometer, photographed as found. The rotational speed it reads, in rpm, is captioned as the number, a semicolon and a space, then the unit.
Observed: 1500; rpm
